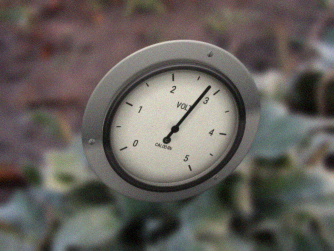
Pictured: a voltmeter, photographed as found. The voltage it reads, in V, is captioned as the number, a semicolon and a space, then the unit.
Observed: 2.75; V
